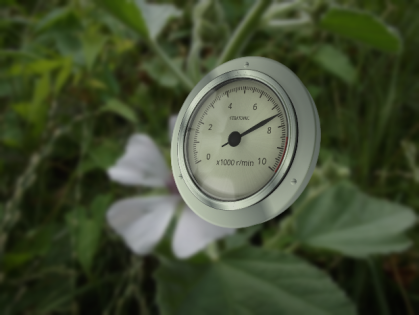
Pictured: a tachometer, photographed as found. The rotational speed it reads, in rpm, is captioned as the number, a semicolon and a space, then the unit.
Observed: 7500; rpm
